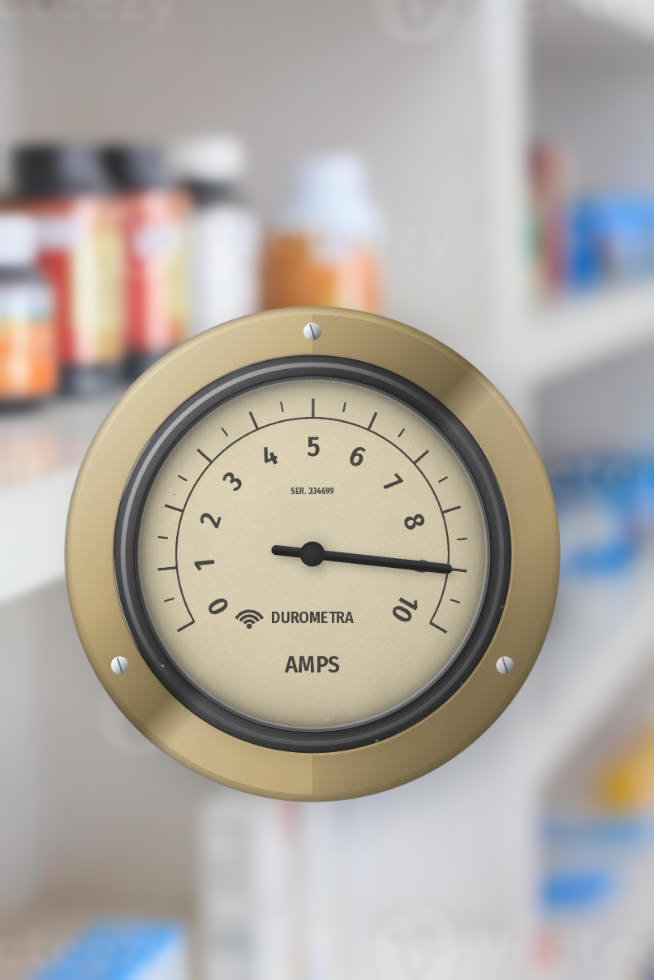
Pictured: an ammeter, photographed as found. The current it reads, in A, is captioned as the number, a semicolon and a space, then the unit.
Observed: 9; A
